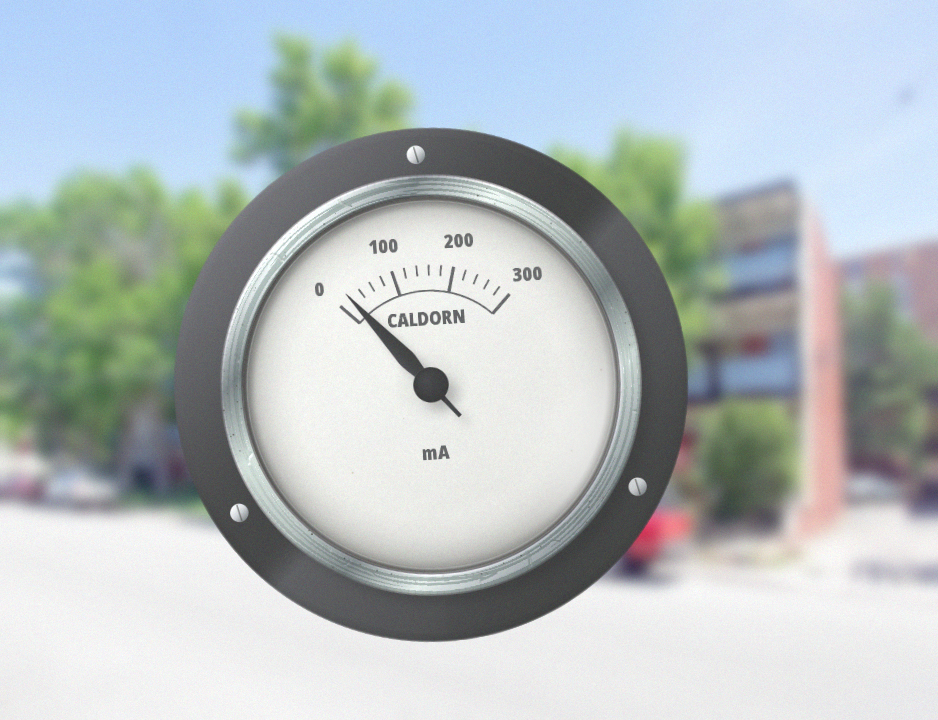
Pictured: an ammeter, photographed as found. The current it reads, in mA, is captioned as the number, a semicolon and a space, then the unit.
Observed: 20; mA
